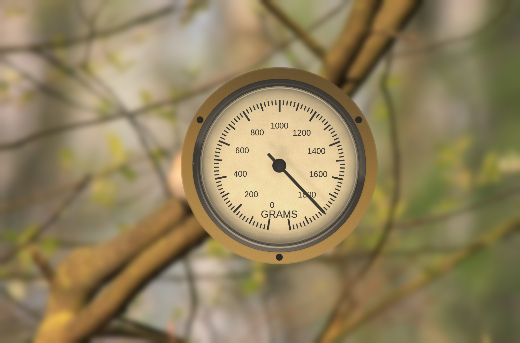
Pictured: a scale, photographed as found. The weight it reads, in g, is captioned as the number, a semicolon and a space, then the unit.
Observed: 1800; g
